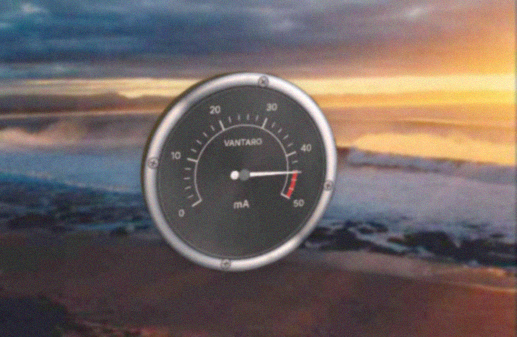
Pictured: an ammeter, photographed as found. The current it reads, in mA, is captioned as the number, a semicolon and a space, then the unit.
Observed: 44; mA
